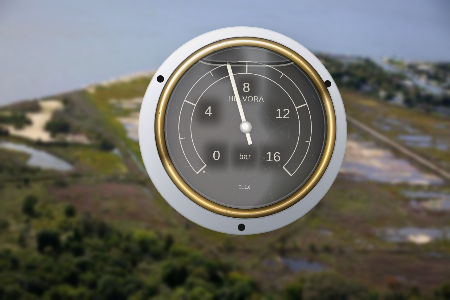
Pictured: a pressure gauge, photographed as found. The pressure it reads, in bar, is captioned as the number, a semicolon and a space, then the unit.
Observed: 7; bar
